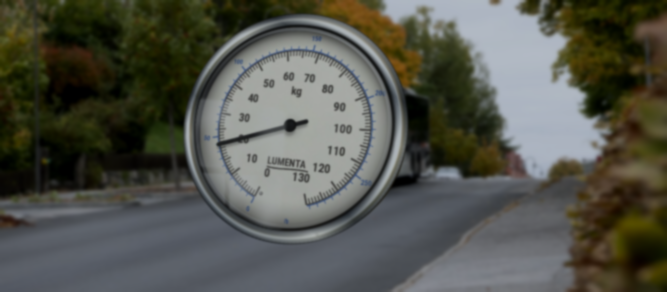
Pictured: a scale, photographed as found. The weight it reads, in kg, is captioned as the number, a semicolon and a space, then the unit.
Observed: 20; kg
